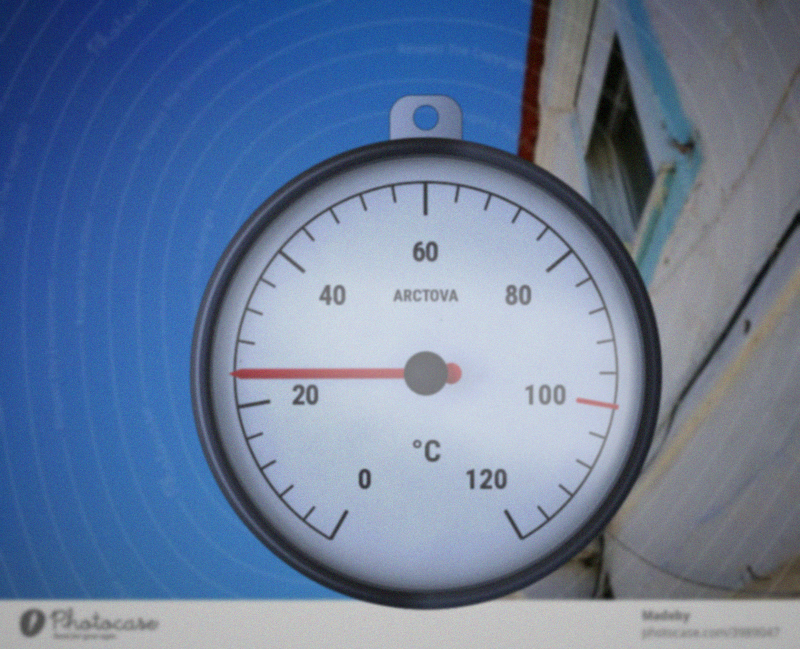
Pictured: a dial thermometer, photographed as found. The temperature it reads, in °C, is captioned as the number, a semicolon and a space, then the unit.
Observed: 24; °C
